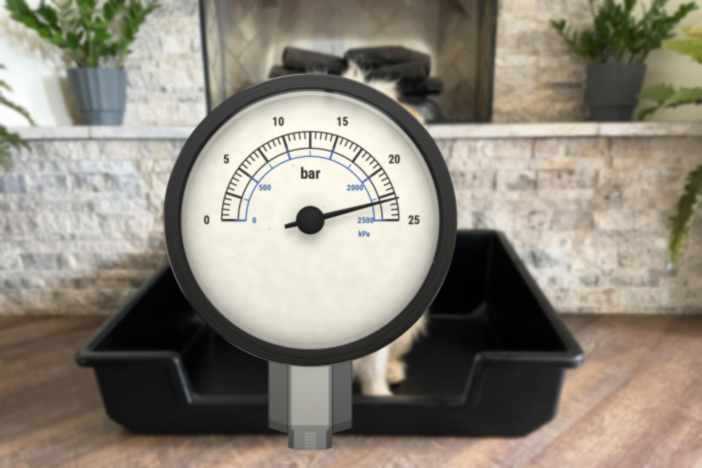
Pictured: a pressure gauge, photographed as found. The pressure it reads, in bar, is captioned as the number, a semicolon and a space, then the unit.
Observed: 23; bar
